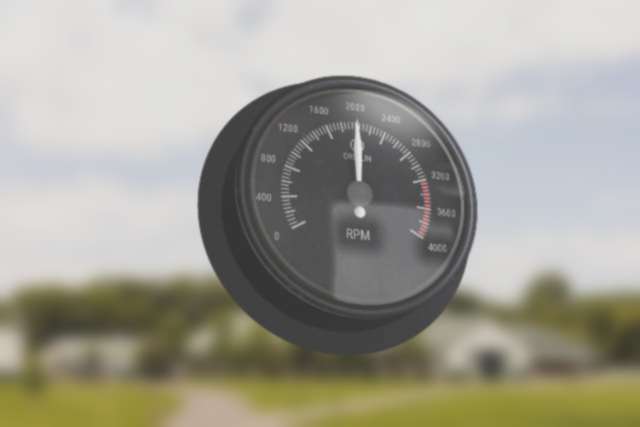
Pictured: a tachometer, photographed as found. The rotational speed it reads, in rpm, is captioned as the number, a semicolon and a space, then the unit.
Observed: 2000; rpm
